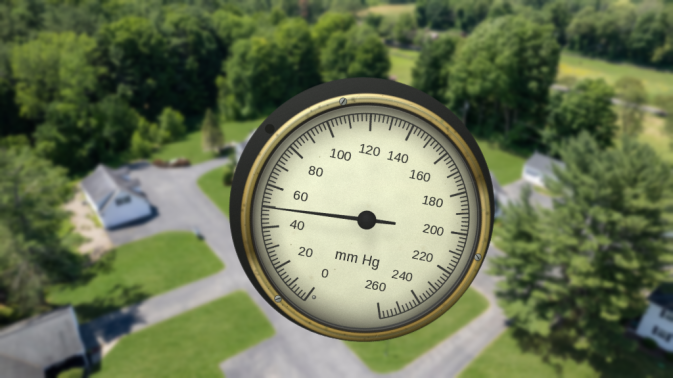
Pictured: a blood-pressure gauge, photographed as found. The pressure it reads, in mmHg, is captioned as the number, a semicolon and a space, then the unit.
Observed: 50; mmHg
